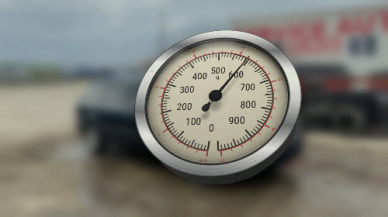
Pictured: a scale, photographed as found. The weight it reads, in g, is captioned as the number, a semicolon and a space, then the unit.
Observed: 600; g
